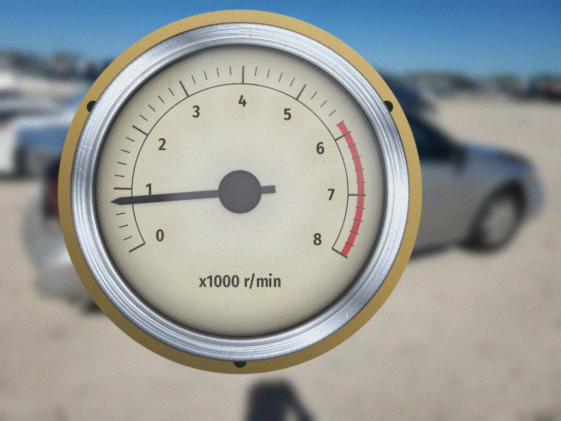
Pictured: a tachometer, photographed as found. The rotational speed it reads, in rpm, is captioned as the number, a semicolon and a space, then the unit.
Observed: 800; rpm
